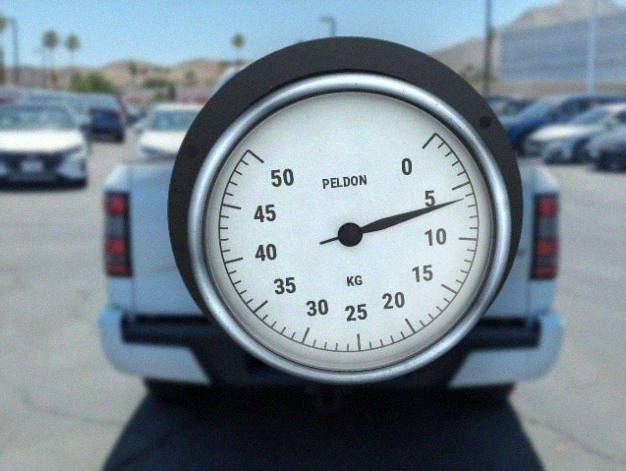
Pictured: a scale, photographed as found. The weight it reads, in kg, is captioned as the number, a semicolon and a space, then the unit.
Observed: 6; kg
